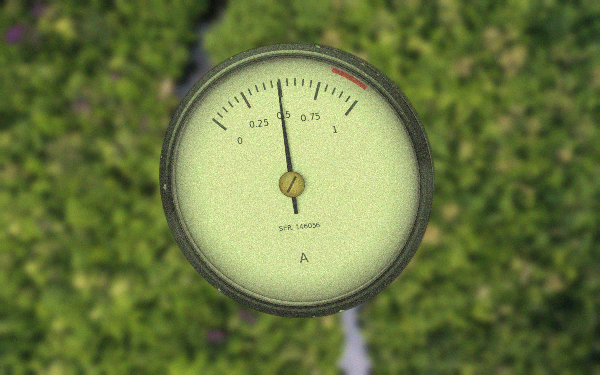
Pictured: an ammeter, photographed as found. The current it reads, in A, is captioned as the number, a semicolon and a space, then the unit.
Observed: 0.5; A
